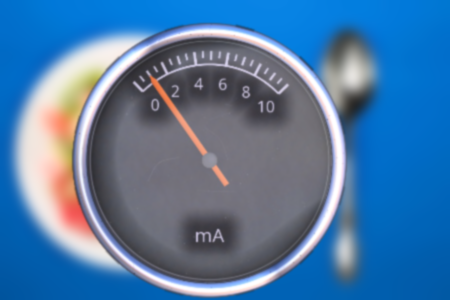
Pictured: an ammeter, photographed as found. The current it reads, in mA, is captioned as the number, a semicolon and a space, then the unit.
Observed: 1; mA
